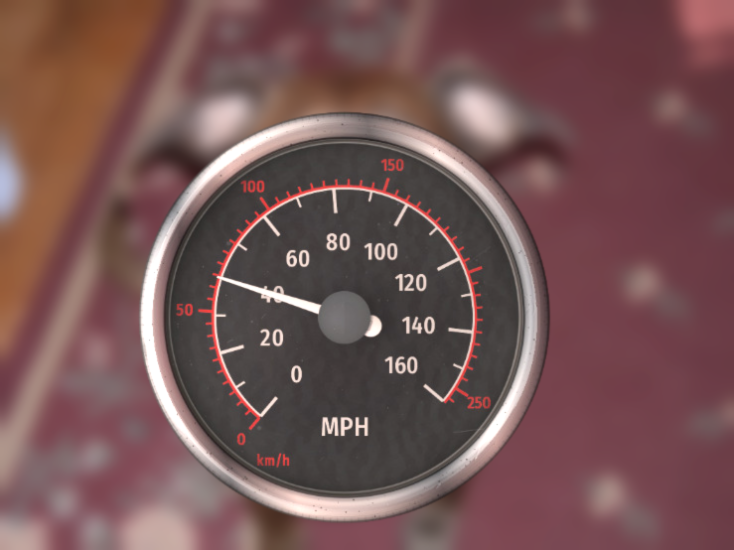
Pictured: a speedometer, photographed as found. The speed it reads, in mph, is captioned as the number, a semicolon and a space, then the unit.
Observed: 40; mph
